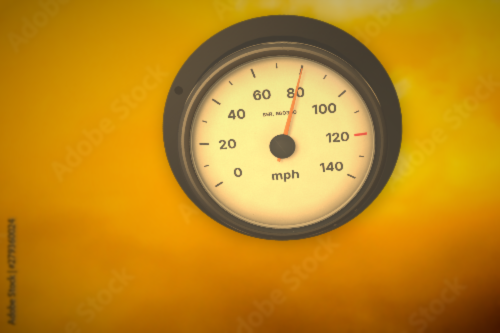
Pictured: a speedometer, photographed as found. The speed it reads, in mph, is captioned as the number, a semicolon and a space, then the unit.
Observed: 80; mph
